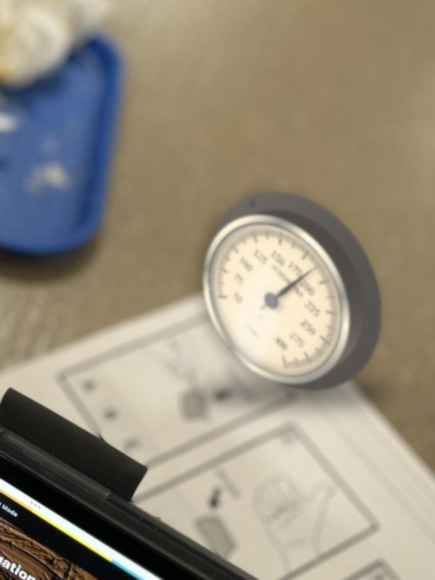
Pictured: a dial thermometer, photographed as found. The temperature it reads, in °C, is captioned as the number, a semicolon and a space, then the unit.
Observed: 187.5; °C
